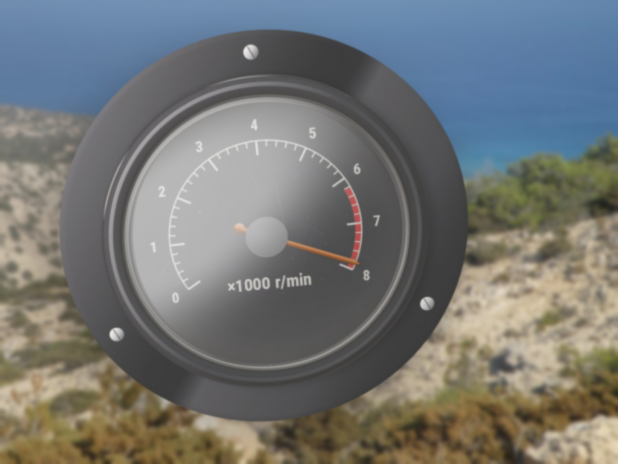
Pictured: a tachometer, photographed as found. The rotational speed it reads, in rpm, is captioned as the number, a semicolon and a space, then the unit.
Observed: 7800; rpm
